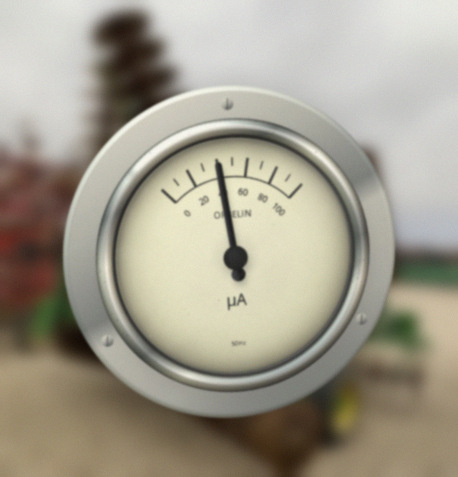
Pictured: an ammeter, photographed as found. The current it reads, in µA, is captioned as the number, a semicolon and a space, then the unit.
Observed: 40; µA
